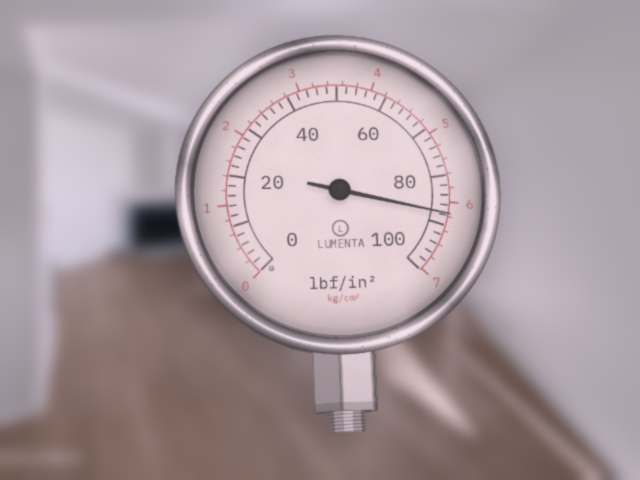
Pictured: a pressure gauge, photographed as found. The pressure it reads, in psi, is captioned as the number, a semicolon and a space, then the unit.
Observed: 88; psi
